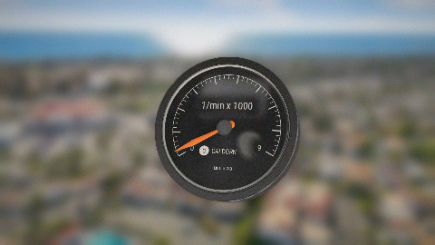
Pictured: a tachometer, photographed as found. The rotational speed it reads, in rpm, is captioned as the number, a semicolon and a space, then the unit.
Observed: 200; rpm
